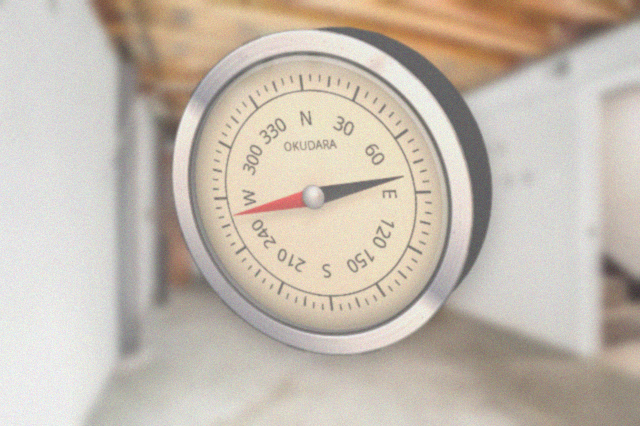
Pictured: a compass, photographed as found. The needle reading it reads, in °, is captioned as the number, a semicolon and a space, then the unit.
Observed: 260; °
